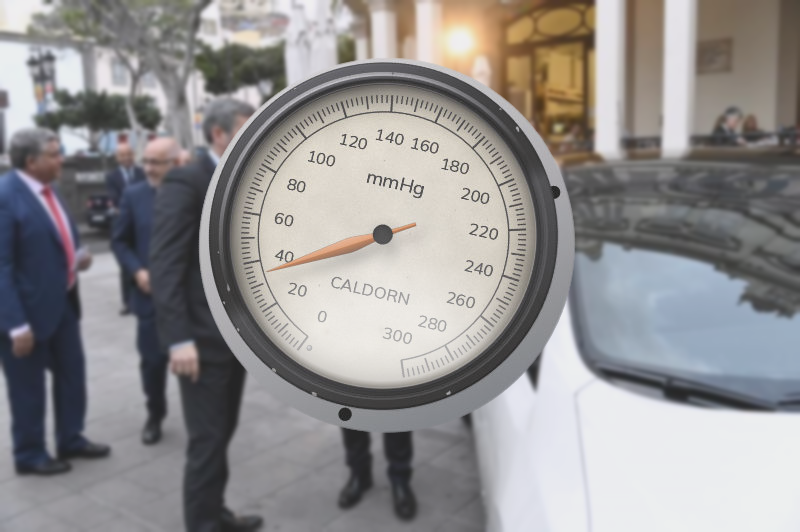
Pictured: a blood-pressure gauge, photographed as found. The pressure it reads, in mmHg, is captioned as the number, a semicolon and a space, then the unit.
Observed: 34; mmHg
